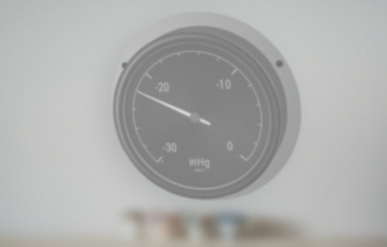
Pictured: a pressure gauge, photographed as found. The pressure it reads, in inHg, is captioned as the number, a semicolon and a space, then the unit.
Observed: -22; inHg
